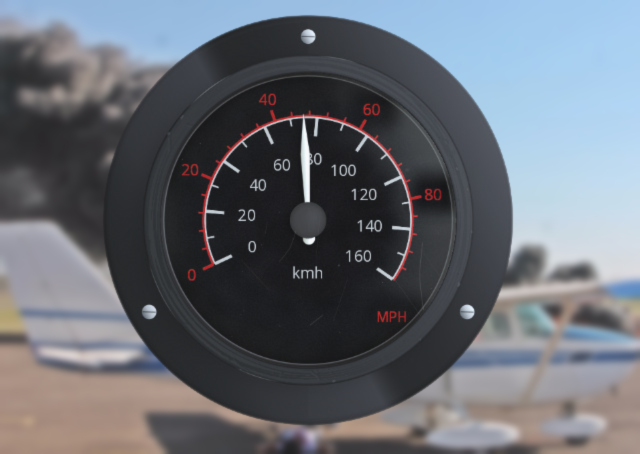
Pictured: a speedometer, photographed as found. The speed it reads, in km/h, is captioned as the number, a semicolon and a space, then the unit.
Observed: 75; km/h
